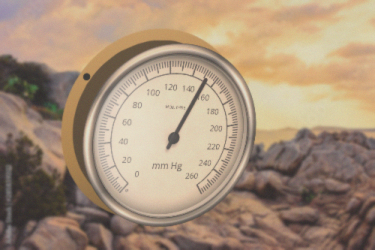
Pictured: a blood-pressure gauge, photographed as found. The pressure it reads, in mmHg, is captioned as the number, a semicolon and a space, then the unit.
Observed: 150; mmHg
